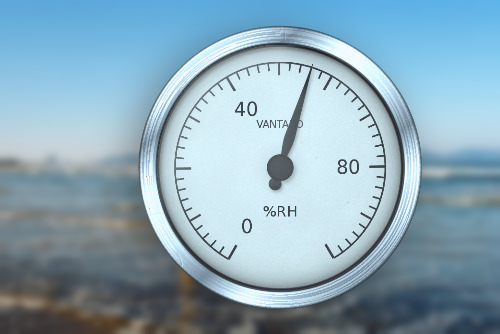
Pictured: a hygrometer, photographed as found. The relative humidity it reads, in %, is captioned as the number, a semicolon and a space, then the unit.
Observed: 56; %
